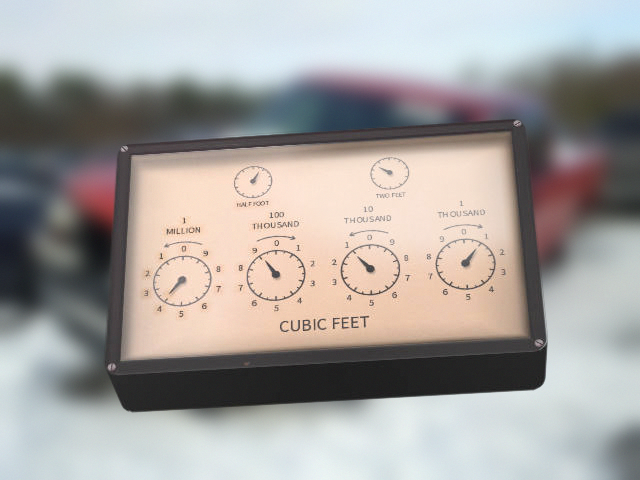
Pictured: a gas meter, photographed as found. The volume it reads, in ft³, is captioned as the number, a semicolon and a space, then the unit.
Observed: 391100; ft³
